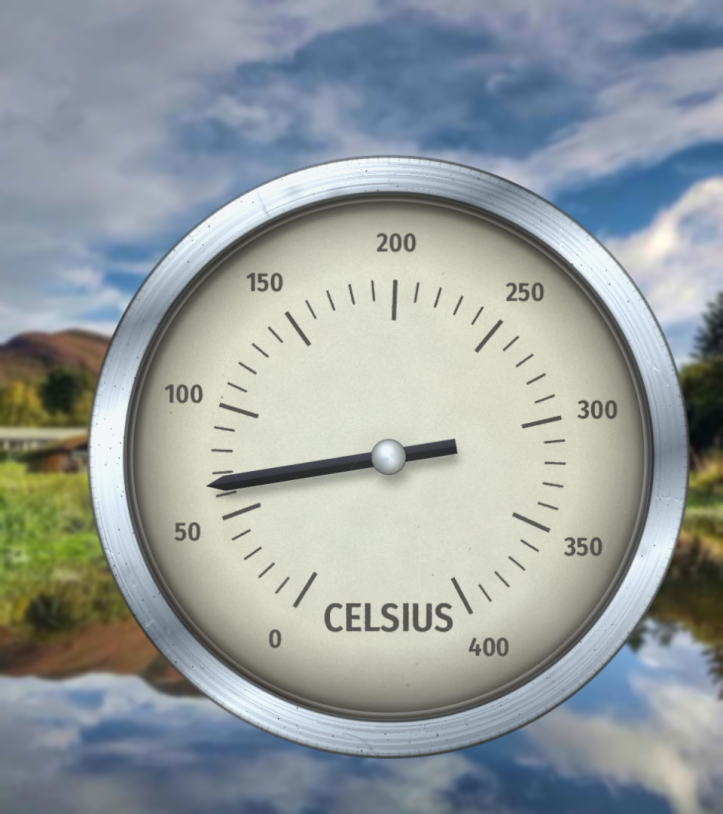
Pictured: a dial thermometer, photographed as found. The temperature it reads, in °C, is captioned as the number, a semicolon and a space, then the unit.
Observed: 65; °C
